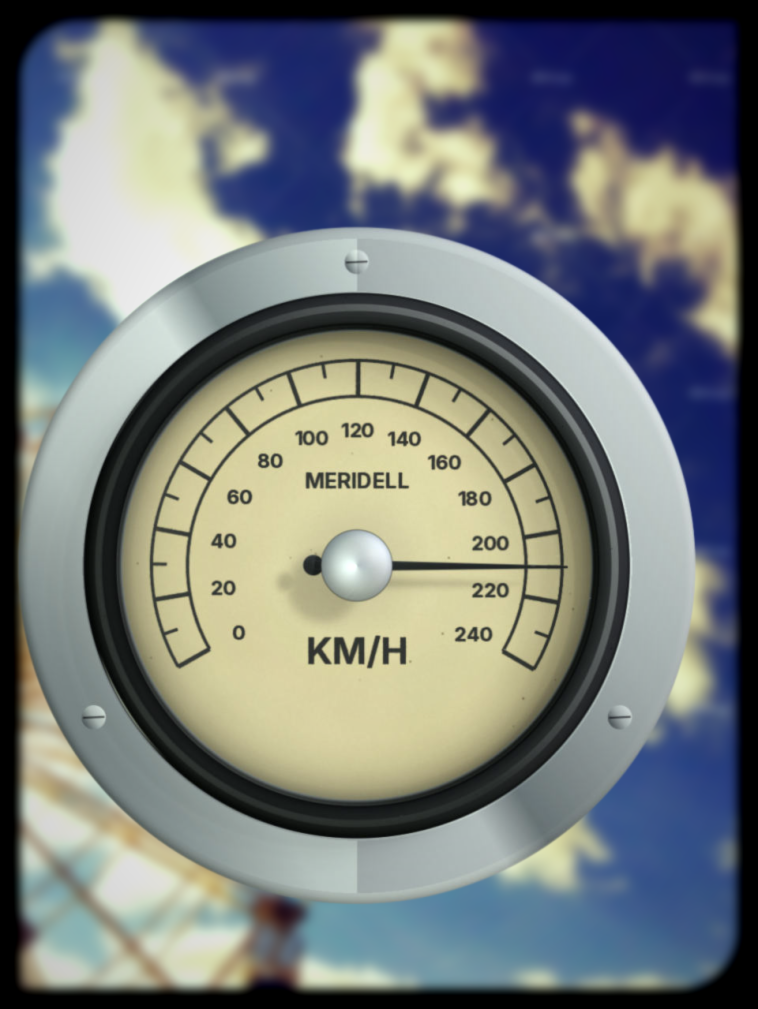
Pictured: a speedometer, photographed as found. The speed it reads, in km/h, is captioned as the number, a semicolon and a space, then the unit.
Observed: 210; km/h
